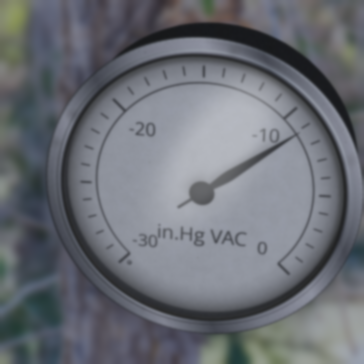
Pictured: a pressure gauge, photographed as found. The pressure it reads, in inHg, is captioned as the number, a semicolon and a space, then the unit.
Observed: -9; inHg
